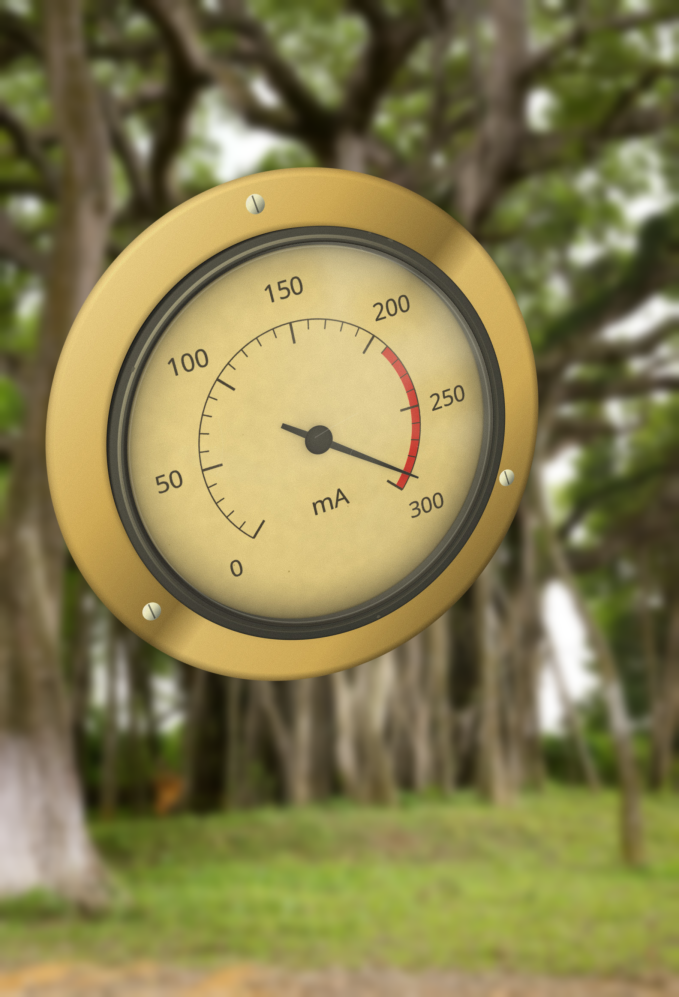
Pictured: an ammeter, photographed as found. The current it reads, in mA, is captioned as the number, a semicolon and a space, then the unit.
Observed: 290; mA
